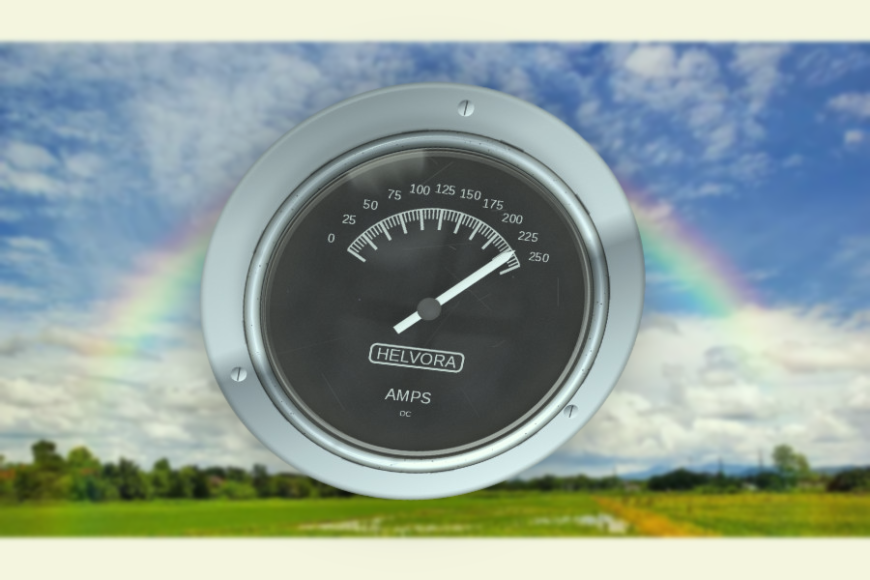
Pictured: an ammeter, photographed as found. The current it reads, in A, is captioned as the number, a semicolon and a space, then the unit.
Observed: 225; A
